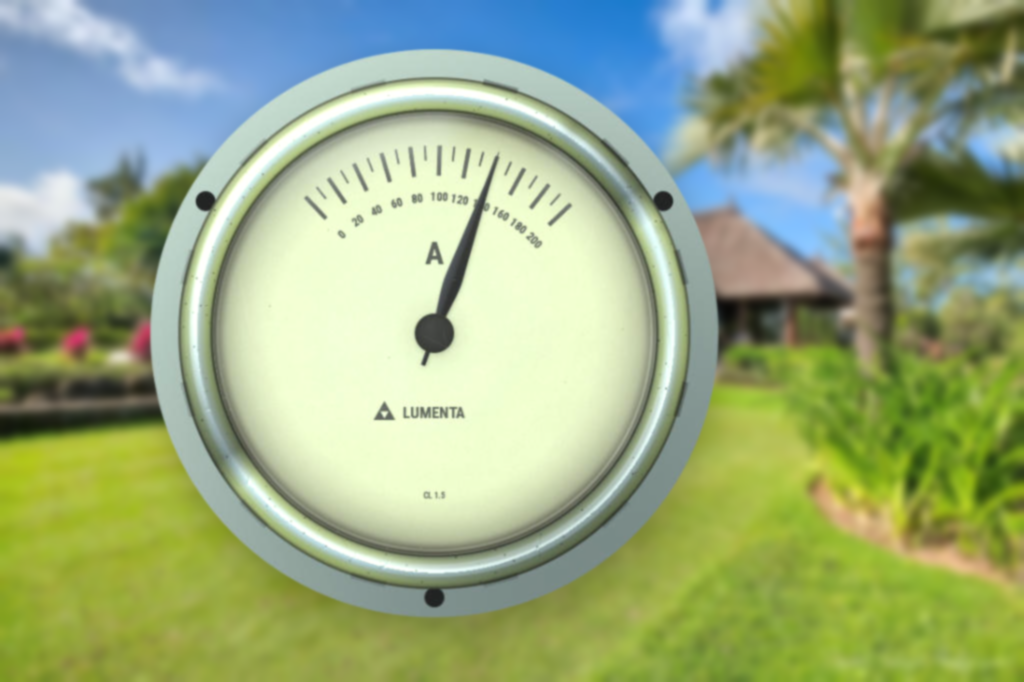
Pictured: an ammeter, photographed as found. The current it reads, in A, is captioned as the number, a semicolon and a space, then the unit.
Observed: 140; A
